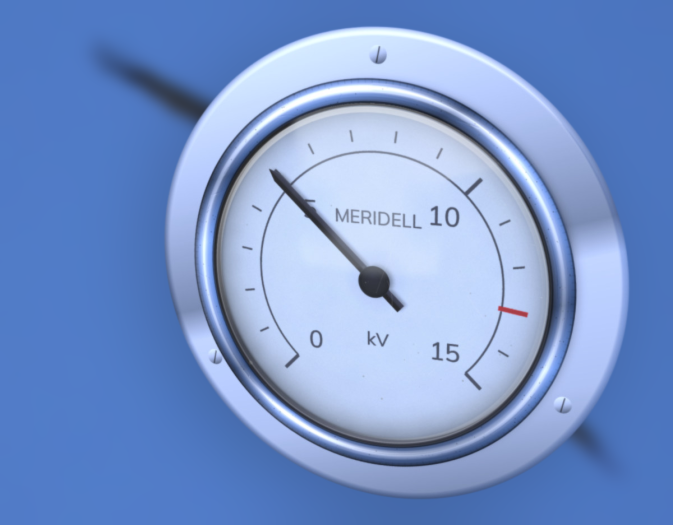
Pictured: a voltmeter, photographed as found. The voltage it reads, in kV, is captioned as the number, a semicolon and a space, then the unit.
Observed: 5; kV
